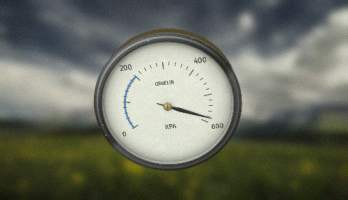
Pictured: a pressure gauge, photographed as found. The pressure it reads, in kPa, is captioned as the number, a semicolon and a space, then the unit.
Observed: 580; kPa
